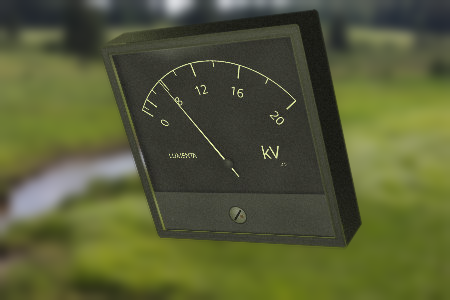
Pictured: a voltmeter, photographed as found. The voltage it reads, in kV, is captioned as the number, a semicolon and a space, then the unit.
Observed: 8; kV
